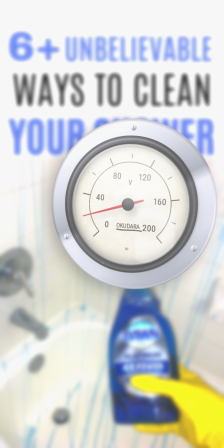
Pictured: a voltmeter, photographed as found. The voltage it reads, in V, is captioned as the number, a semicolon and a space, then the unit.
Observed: 20; V
